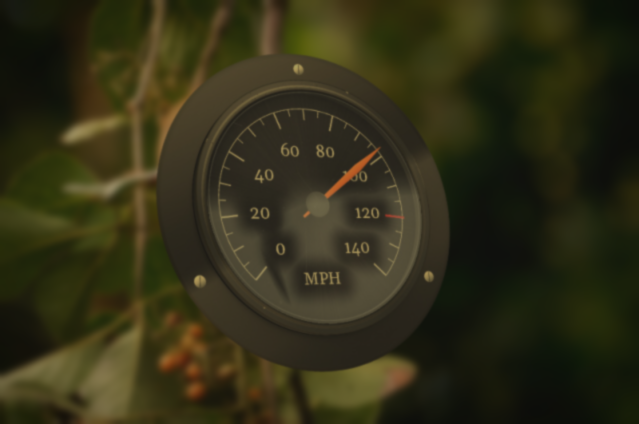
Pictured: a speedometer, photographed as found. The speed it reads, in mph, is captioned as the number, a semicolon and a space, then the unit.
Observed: 97.5; mph
